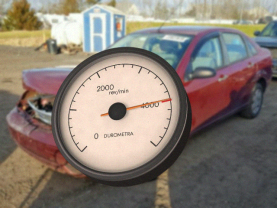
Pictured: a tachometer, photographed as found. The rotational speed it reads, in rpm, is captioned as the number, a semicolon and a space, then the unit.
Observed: 4000; rpm
